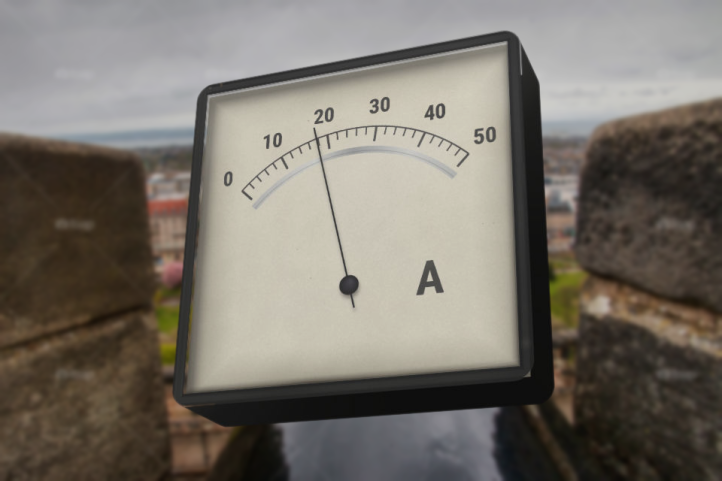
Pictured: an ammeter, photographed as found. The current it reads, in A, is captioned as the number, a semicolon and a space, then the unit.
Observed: 18; A
